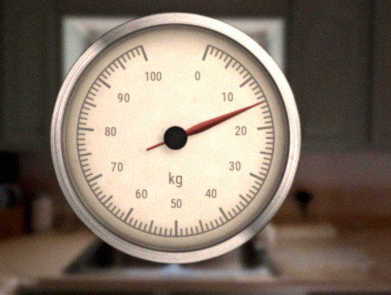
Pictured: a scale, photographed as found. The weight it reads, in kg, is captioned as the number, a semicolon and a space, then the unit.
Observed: 15; kg
